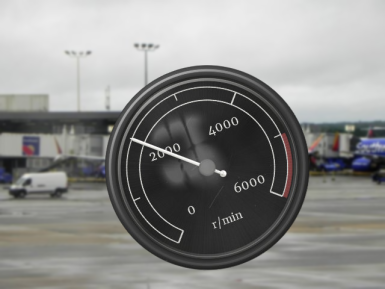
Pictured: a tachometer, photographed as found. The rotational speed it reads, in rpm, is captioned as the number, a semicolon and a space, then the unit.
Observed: 2000; rpm
